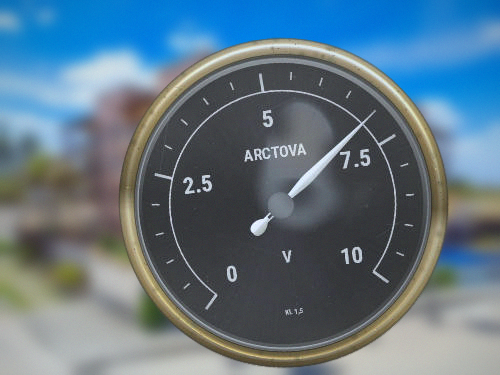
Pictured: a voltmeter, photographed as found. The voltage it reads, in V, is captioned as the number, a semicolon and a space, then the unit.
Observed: 7; V
